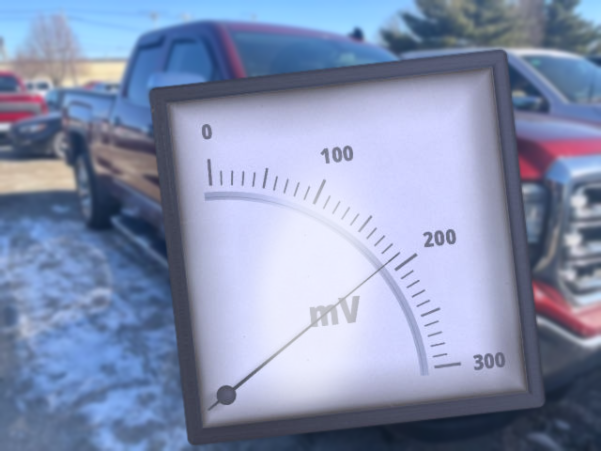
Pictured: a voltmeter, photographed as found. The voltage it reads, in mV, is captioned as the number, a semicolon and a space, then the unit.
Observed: 190; mV
